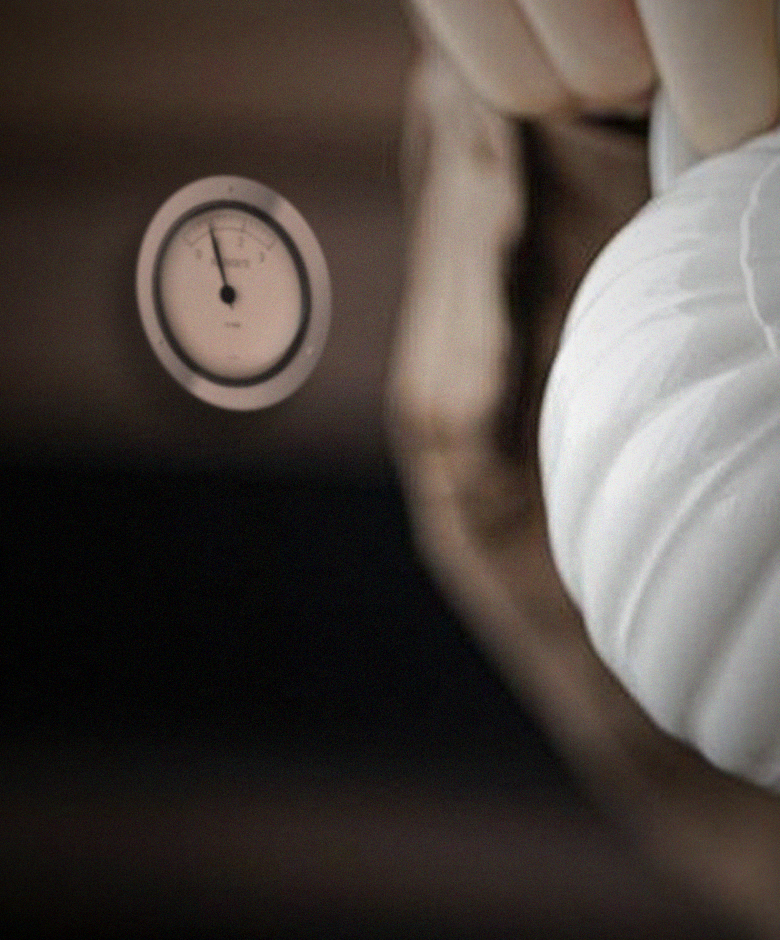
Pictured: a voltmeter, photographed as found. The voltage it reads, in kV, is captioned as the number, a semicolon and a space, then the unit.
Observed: 1; kV
